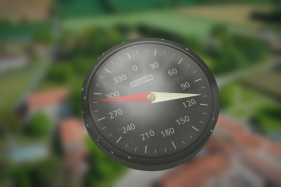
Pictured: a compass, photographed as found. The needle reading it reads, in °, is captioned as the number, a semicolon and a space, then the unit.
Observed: 290; °
